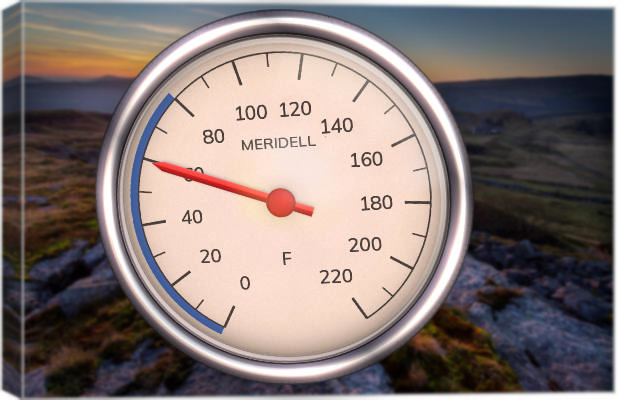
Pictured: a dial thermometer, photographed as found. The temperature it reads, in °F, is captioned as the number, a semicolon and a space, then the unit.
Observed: 60; °F
